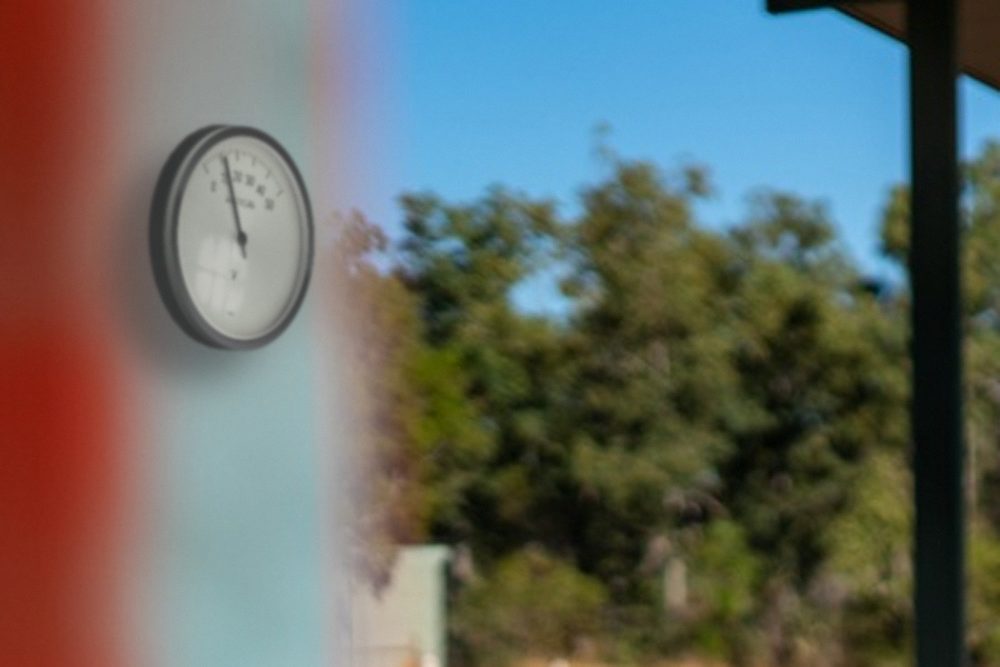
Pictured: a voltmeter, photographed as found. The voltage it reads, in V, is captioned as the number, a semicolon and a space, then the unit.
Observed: 10; V
